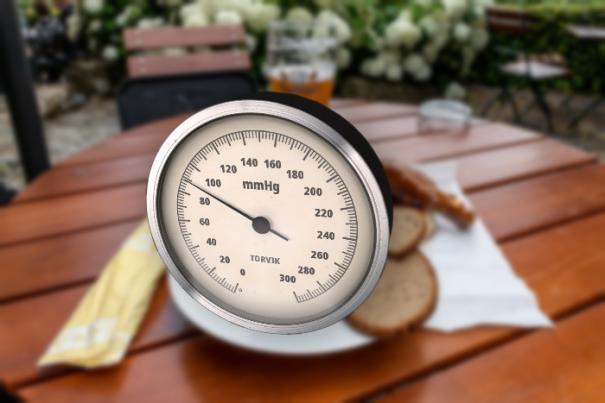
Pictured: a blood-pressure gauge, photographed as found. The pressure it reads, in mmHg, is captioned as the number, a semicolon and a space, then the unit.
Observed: 90; mmHg
